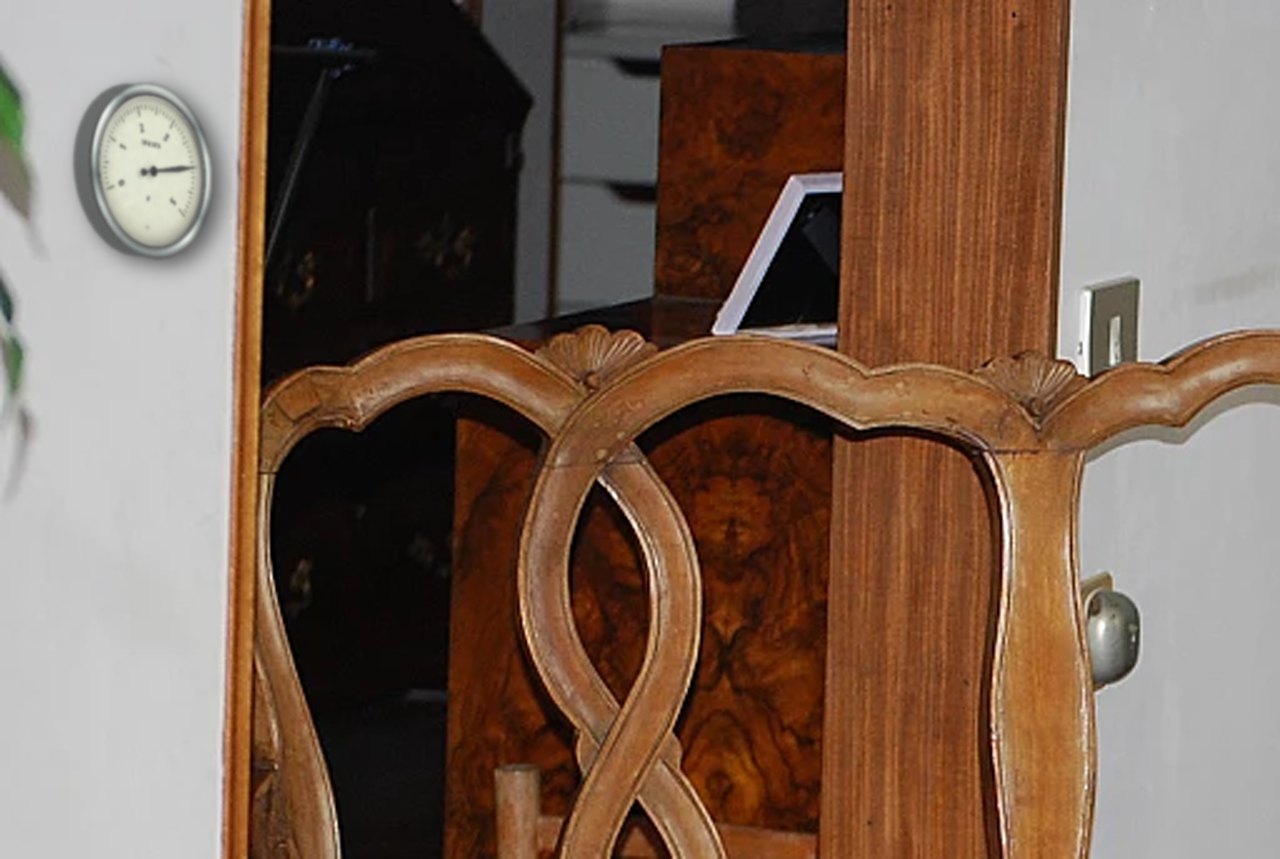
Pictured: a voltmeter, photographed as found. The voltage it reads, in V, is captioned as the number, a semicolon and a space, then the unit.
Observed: 4; V
